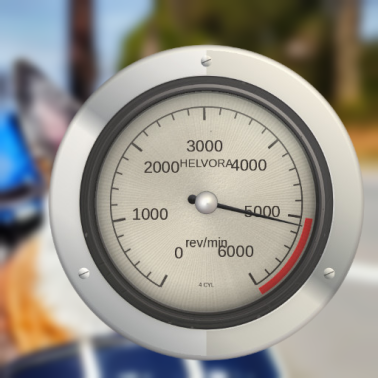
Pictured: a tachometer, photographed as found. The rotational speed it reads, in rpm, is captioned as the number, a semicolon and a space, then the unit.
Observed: 5100; rpm
